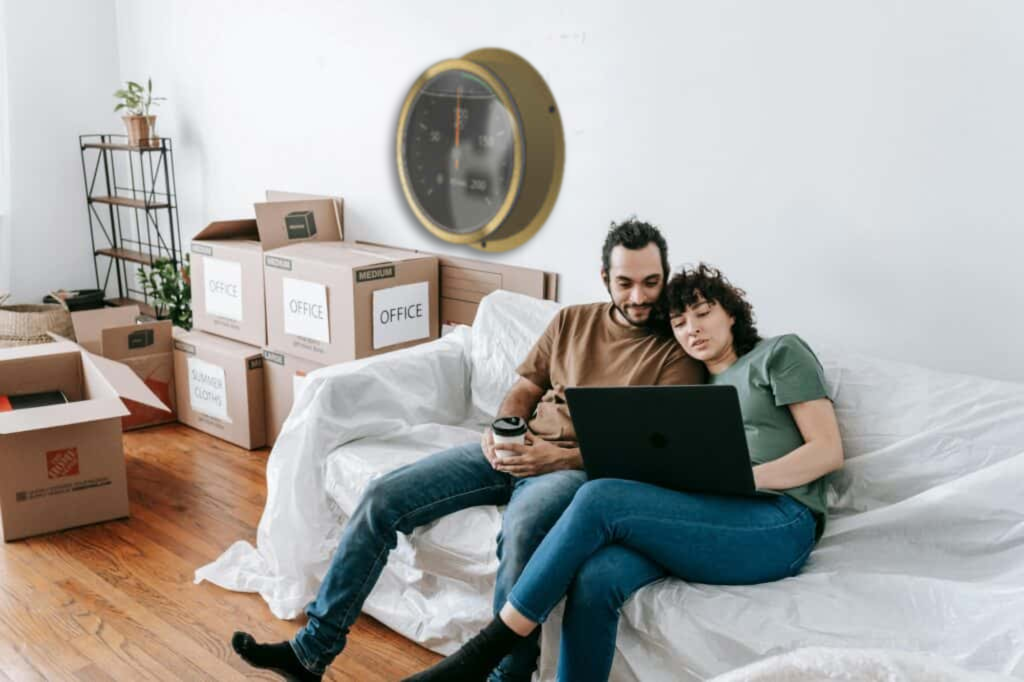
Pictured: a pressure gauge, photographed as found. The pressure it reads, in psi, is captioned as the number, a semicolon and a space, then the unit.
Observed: 100; psi
